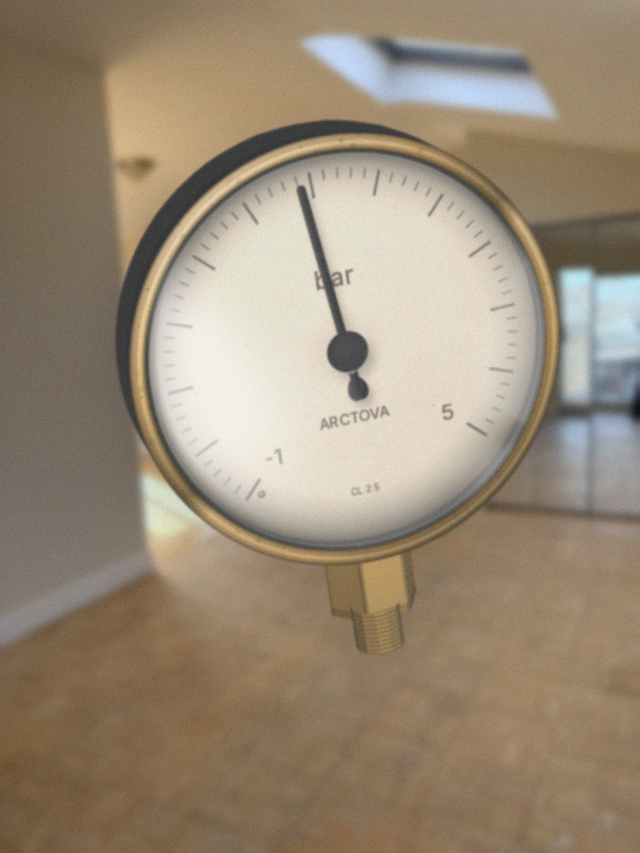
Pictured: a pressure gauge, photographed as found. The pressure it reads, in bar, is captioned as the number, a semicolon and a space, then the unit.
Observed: 1.9; bar
